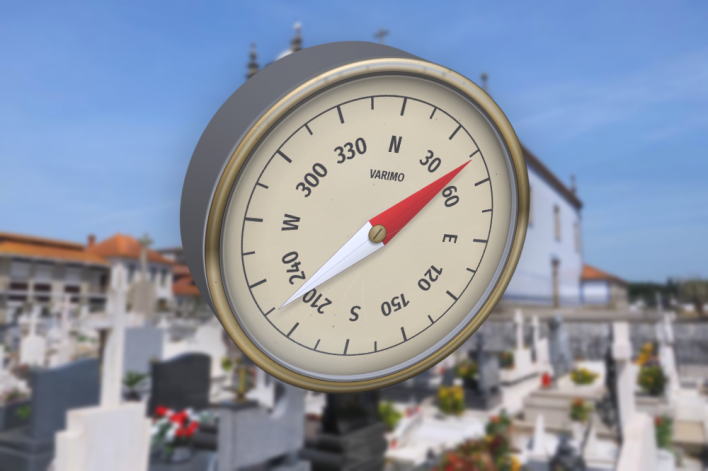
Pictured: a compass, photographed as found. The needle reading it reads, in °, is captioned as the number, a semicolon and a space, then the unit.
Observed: 45; °
